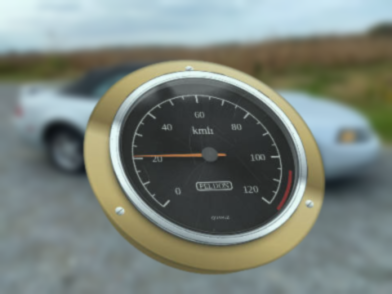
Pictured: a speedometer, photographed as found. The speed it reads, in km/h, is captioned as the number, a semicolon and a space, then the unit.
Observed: 20; km/h
